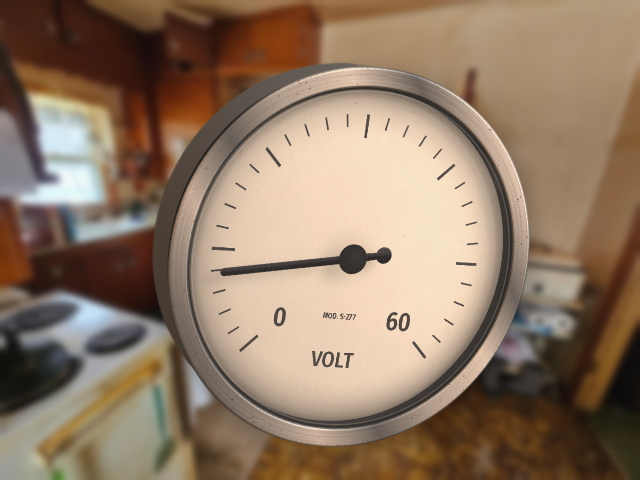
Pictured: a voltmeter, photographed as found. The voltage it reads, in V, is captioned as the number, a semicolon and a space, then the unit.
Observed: 8; V
